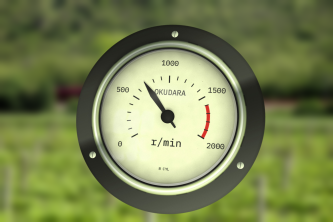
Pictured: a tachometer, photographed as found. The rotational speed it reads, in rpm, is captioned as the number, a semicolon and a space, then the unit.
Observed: 700; rpm
